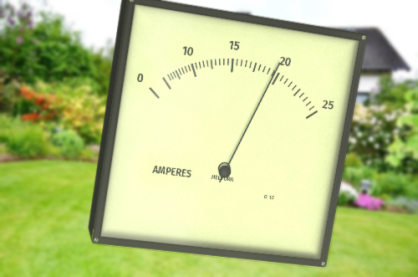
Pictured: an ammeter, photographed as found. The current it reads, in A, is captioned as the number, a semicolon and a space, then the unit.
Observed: 19.5; A
